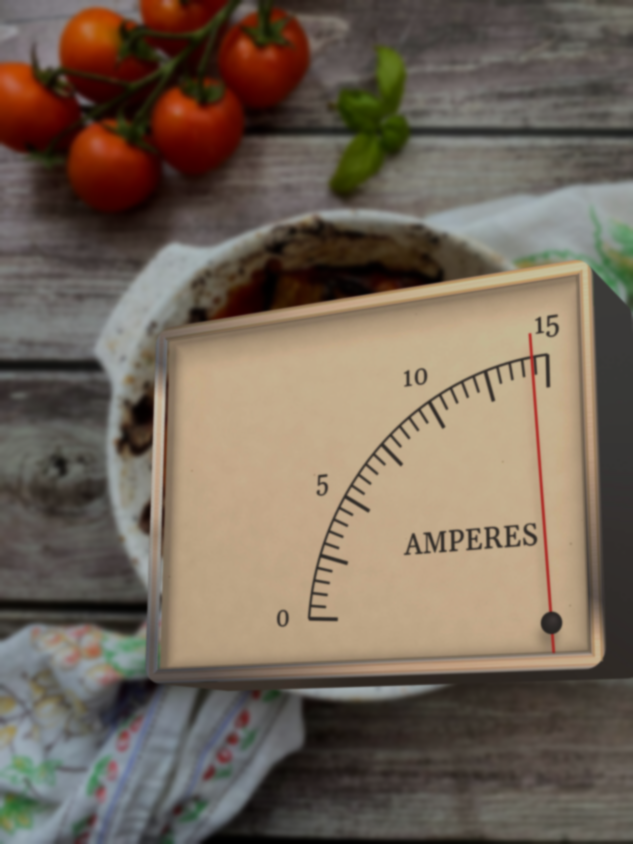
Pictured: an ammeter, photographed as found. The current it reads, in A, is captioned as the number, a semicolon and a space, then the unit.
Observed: 14.5; A
